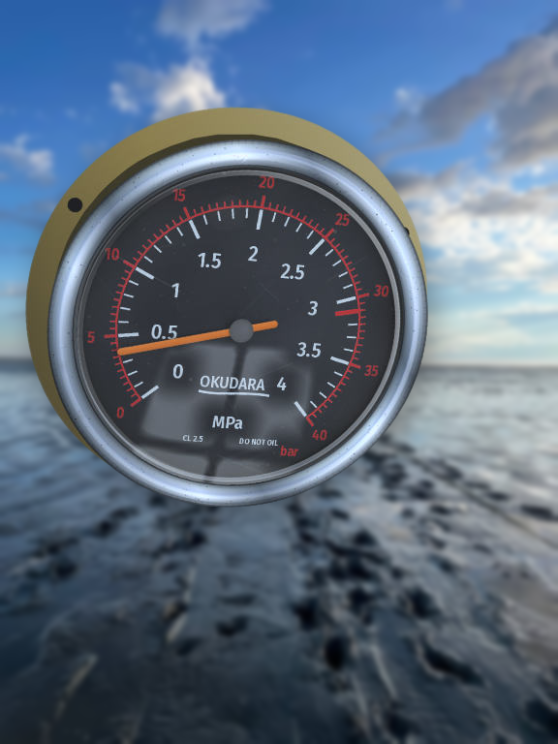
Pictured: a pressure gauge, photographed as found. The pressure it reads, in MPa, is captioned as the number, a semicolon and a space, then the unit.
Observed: 0.4; MPa
